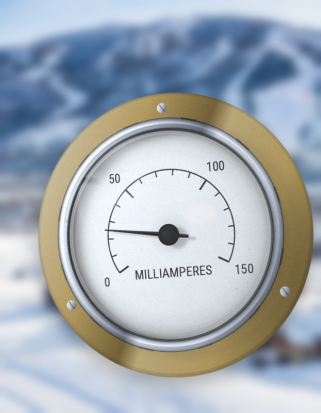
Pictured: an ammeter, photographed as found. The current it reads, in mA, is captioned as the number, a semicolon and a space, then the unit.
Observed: 25; mA
